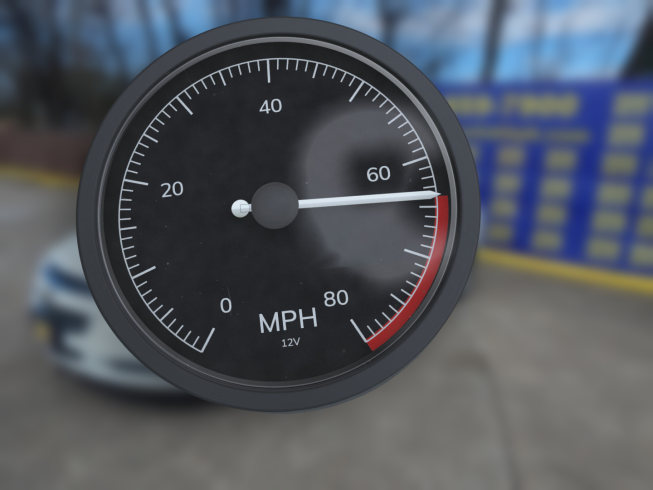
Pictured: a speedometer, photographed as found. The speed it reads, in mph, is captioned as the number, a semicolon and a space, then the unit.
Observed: 64; mph
